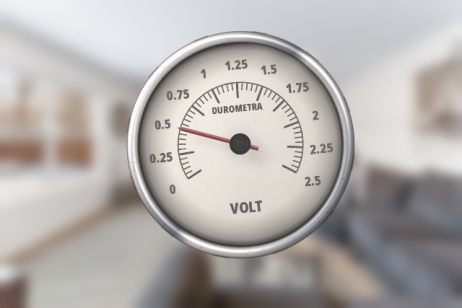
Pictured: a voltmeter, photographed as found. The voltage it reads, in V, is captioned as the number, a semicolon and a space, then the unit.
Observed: 0.5; V
